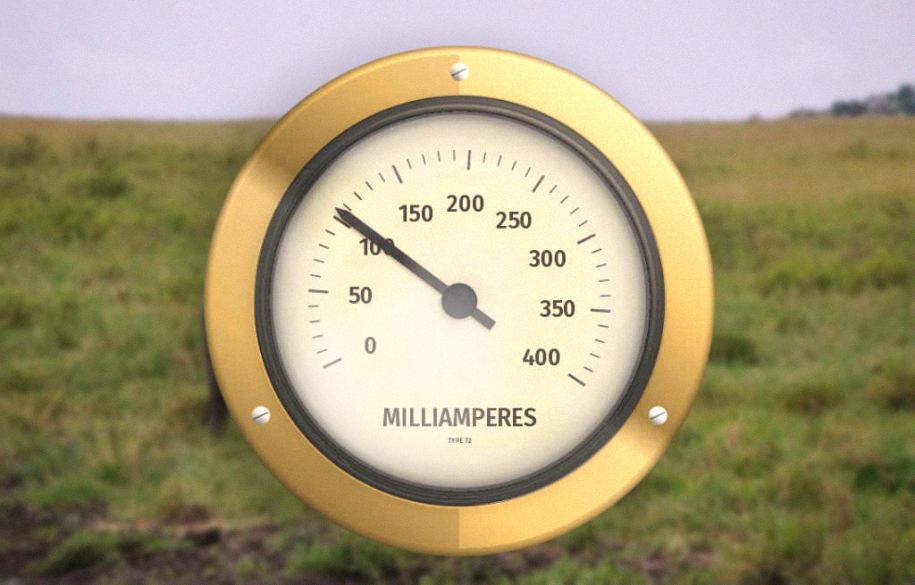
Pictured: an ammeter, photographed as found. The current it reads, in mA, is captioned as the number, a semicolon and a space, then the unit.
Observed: 105; mA
